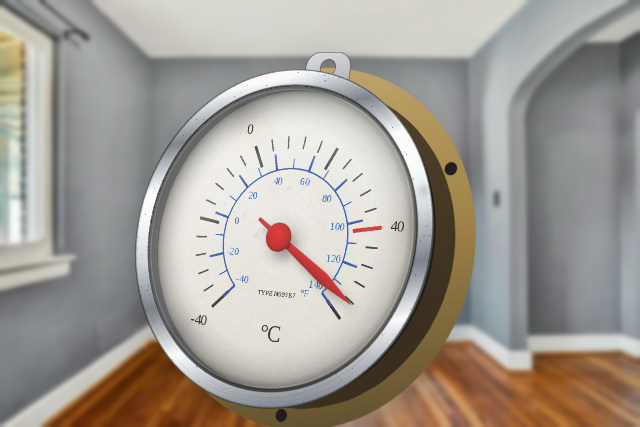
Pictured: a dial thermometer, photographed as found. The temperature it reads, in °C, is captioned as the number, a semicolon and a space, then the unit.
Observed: 56; °C
